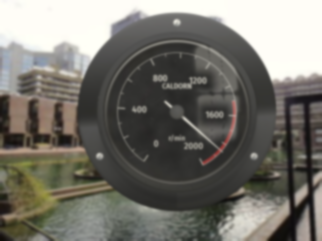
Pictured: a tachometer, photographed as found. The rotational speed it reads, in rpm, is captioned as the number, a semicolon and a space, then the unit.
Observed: 1850; rpm
